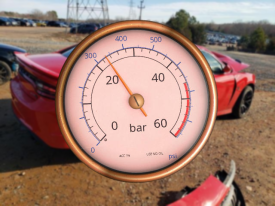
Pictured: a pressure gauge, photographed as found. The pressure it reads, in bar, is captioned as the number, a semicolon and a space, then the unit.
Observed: 23; bar
